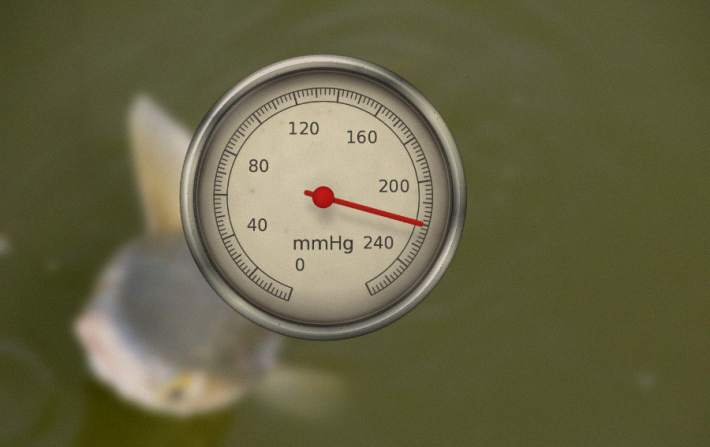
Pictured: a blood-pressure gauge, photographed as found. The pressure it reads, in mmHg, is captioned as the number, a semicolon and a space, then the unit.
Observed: 220; mmHg
